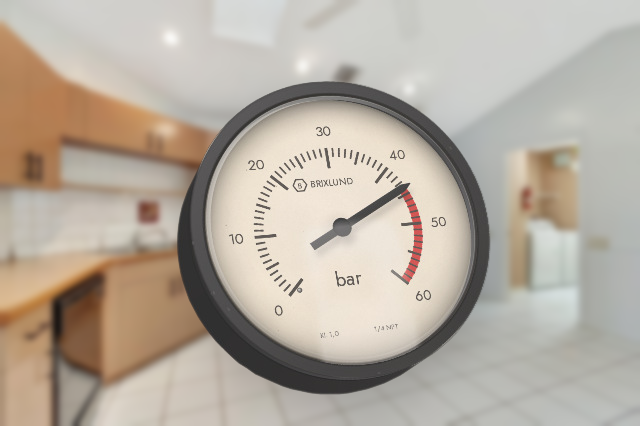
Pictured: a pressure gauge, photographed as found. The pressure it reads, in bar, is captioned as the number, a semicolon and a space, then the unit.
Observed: 44; bar
